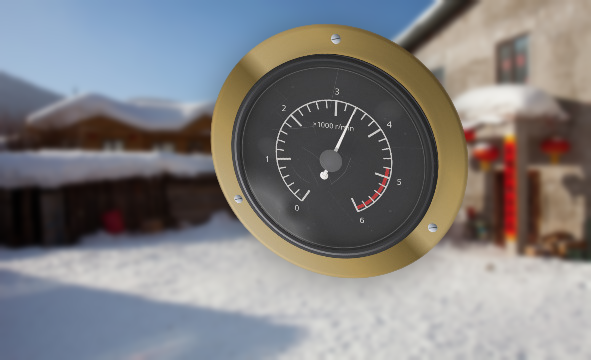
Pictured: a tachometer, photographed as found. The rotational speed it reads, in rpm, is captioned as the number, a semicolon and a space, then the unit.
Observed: 3400; rpm
